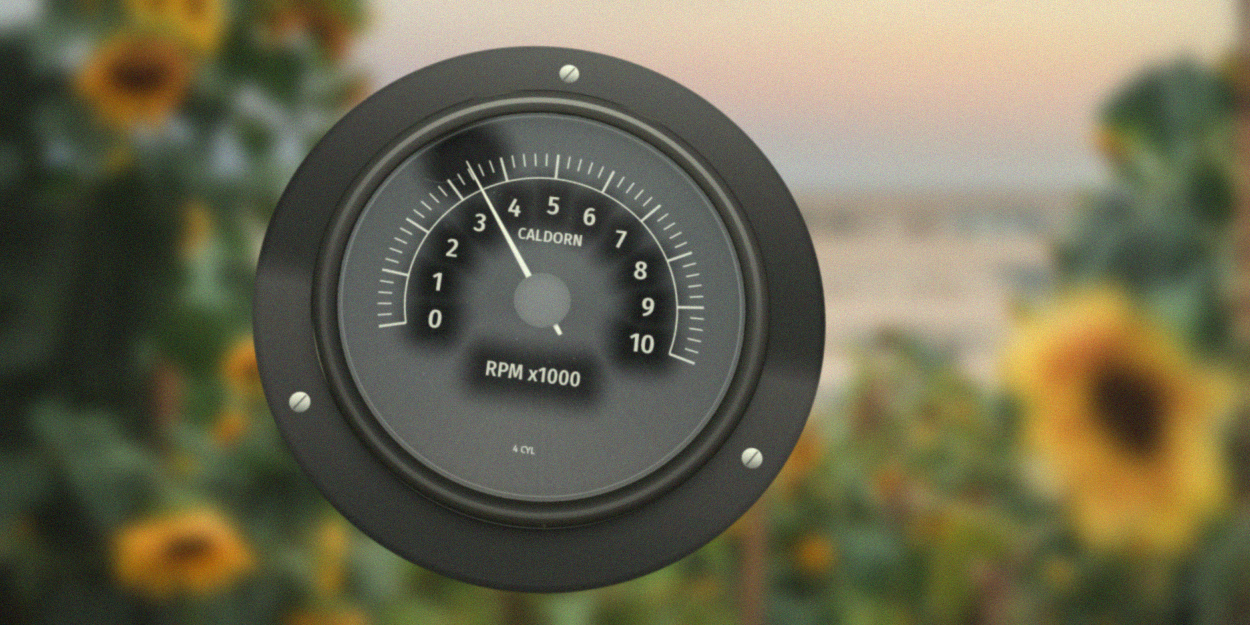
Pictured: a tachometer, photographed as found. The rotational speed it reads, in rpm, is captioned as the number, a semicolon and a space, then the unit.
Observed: 3400; rpm
